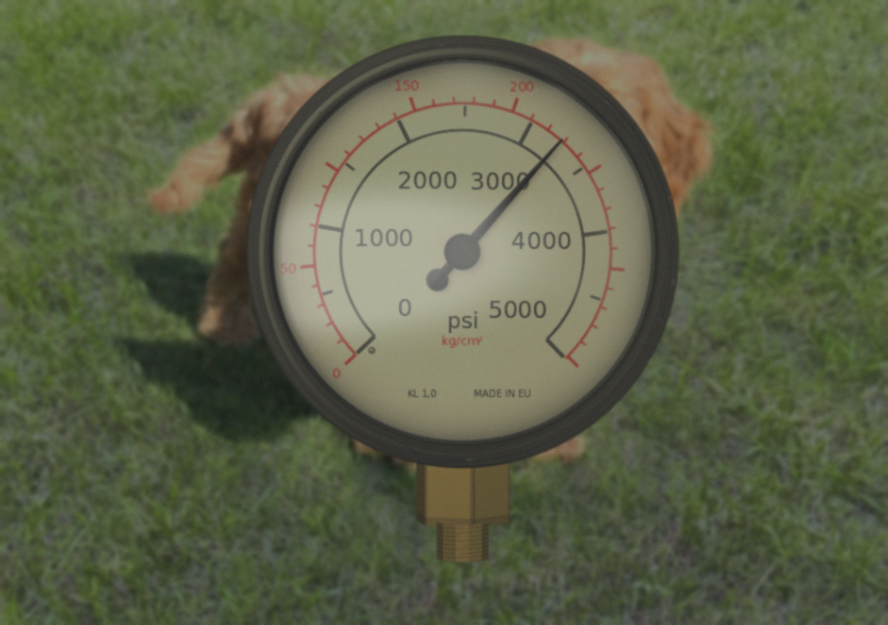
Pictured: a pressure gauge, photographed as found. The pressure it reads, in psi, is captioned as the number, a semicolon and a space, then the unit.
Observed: 3250; psi
